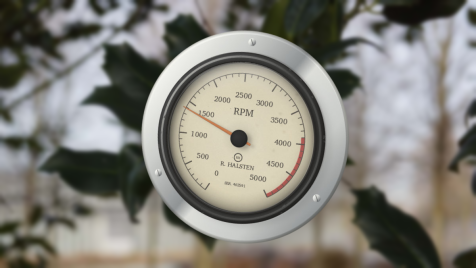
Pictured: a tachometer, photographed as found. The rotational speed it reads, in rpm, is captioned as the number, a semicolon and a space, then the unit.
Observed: 1400; rpm
